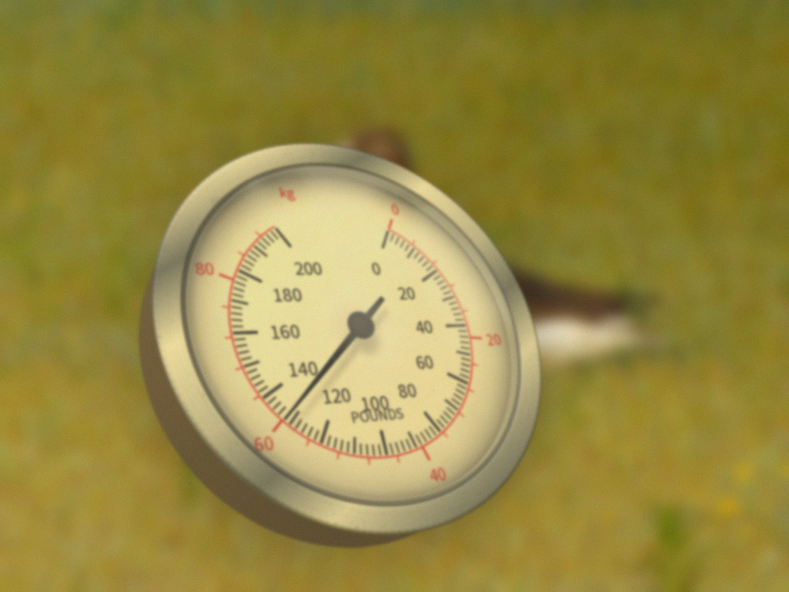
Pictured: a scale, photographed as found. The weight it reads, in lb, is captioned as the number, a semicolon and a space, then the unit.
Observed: 132; lb
